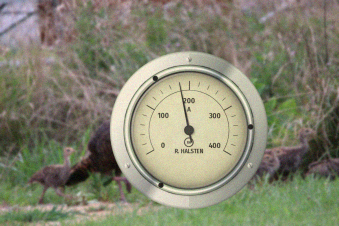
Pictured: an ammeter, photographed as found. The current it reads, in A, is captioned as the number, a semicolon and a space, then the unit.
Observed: 180; A
